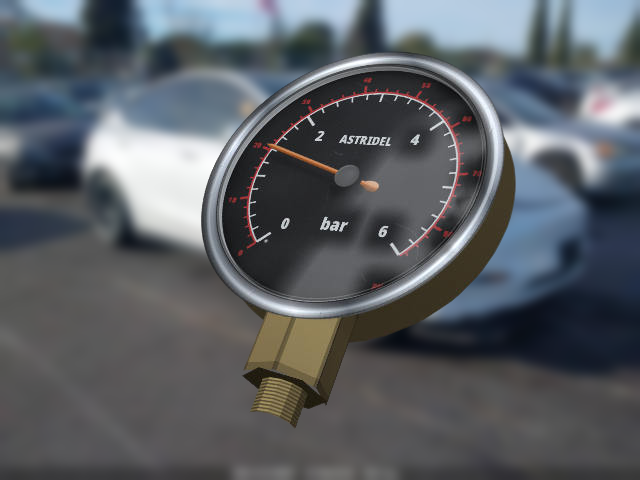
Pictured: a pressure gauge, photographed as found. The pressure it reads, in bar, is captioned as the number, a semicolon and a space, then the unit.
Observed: 1.4; bar
